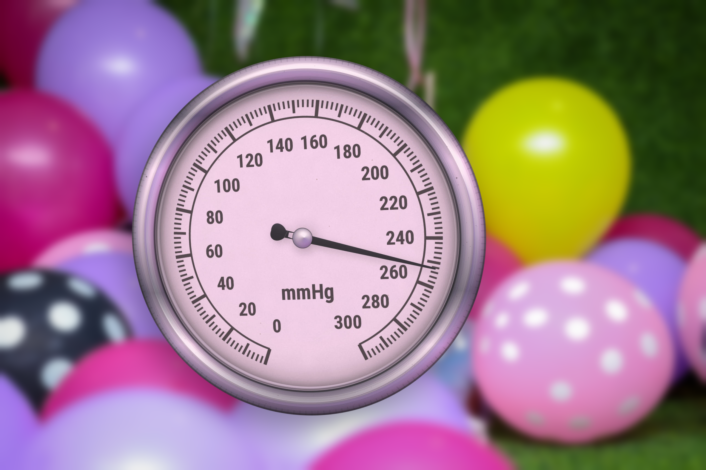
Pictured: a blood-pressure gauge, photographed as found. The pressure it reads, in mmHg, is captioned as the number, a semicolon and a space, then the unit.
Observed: 252; mmHg
